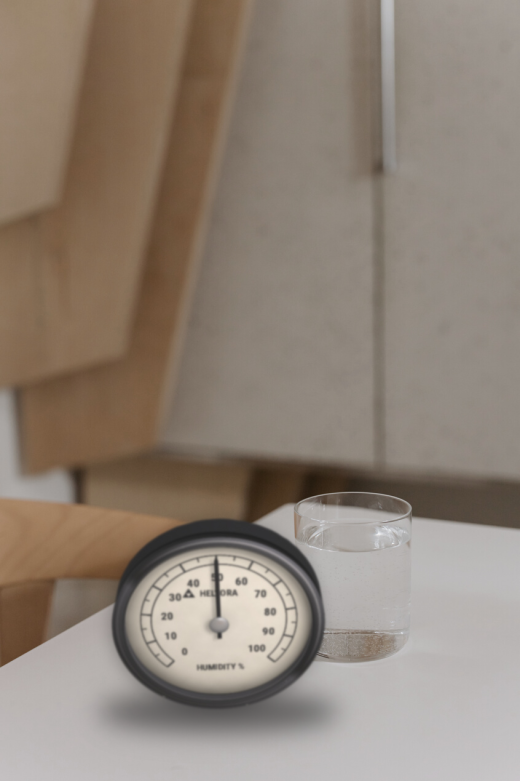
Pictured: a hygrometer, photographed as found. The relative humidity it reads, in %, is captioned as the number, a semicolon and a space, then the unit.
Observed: 50; %
